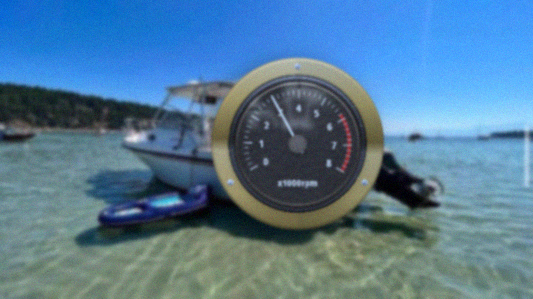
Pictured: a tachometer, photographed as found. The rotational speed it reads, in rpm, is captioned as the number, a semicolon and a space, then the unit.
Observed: 3000; rpm
